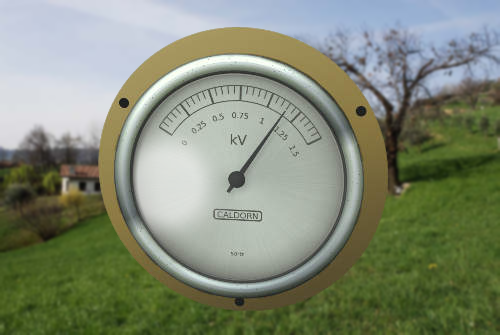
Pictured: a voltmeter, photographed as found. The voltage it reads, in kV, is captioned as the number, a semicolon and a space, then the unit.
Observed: 1.15; kV
